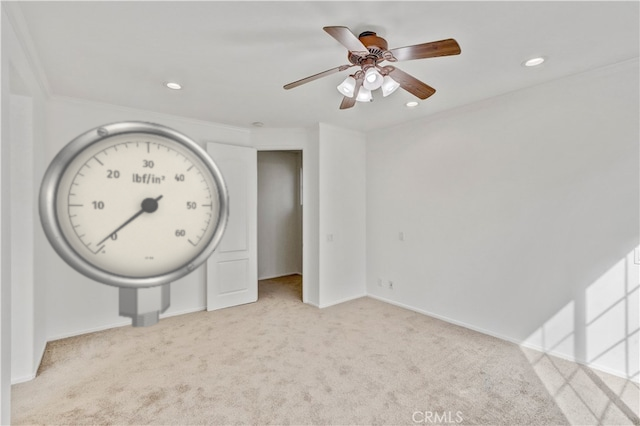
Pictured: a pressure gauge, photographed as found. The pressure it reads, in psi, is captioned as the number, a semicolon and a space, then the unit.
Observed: 1; psi
